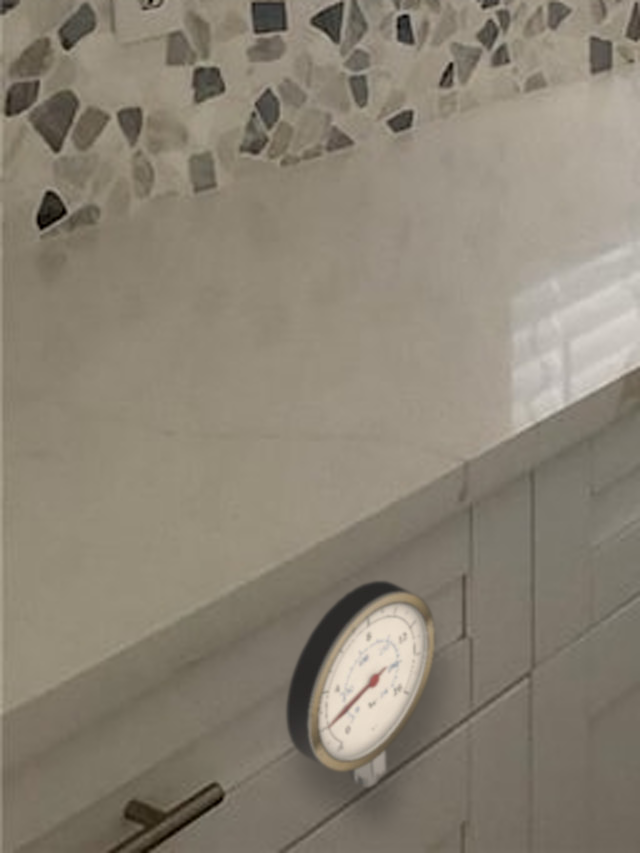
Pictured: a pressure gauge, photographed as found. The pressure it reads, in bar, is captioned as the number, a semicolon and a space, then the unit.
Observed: 2; bar
